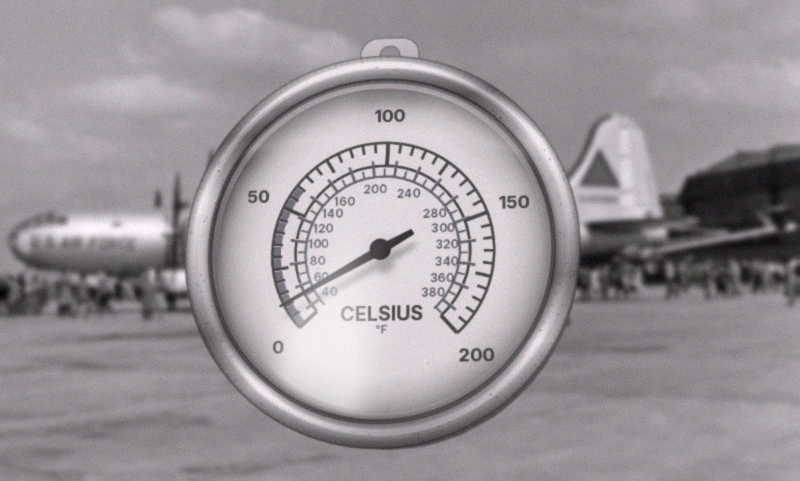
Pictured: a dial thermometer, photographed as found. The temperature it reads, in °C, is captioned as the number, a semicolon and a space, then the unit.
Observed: 10; °C
